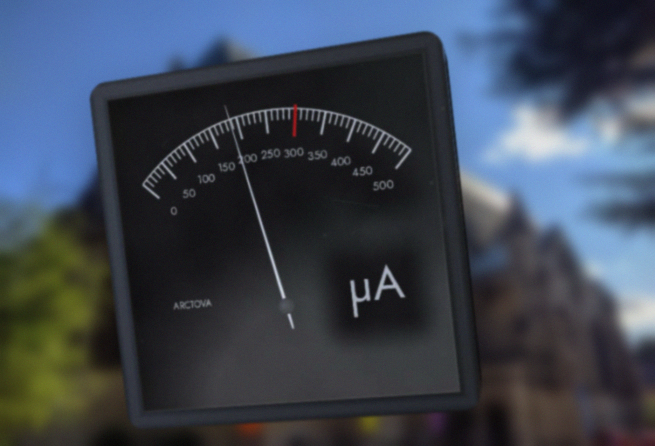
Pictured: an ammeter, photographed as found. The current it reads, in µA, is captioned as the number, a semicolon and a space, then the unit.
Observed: 190; µA
